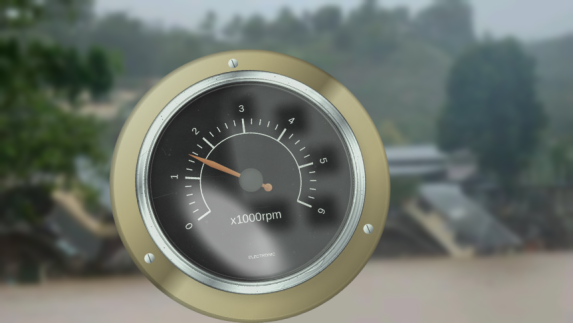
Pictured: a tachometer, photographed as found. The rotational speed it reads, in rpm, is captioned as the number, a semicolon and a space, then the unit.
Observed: 1500; rpm
